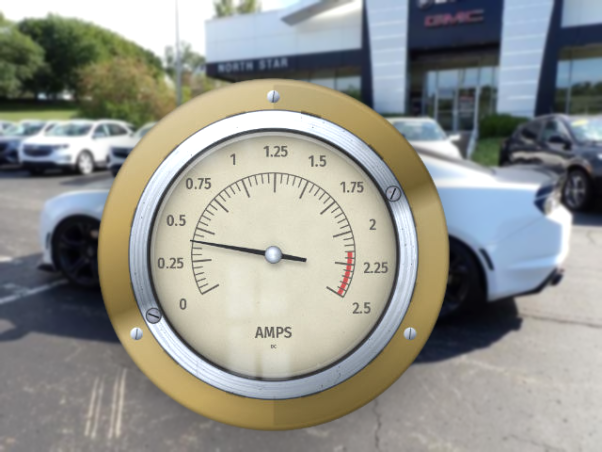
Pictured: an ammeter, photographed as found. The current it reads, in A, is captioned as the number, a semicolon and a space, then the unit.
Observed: 0.4; A
